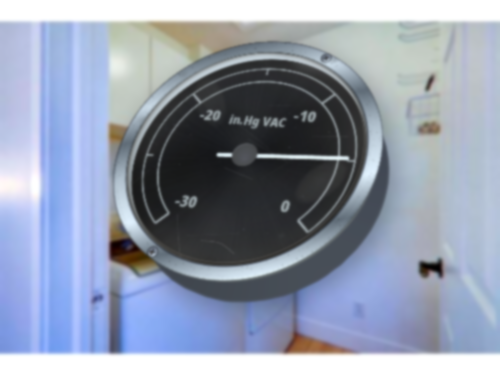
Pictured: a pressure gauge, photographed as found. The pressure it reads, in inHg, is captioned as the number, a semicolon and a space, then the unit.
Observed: -5; inHg
